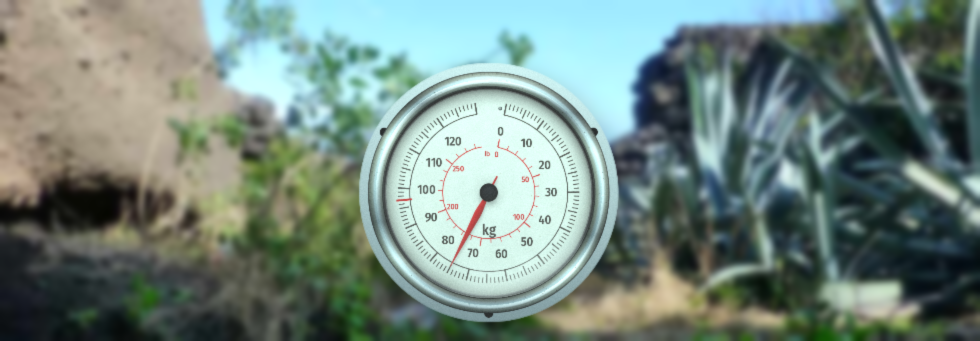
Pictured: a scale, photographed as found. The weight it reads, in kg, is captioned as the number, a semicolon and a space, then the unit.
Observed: 75; kg
